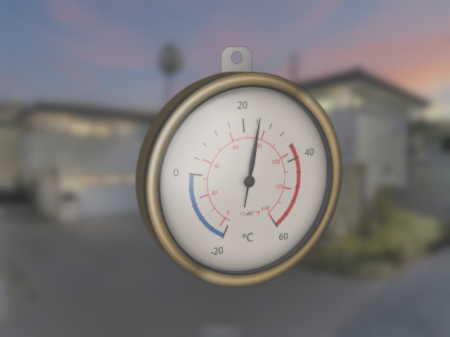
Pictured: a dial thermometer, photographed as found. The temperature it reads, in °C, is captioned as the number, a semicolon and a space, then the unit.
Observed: 24; °C
